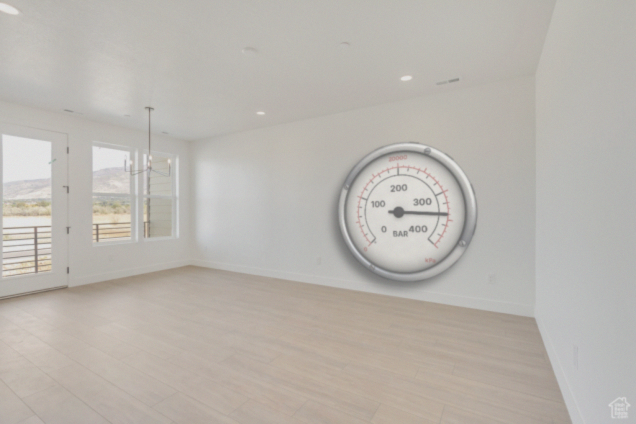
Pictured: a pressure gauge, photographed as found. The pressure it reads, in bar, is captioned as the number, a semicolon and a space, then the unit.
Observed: 340; bar
